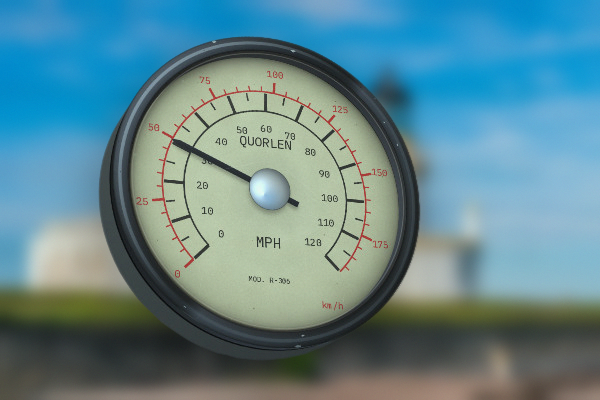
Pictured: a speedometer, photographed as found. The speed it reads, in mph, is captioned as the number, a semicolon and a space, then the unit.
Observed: 30; mph
